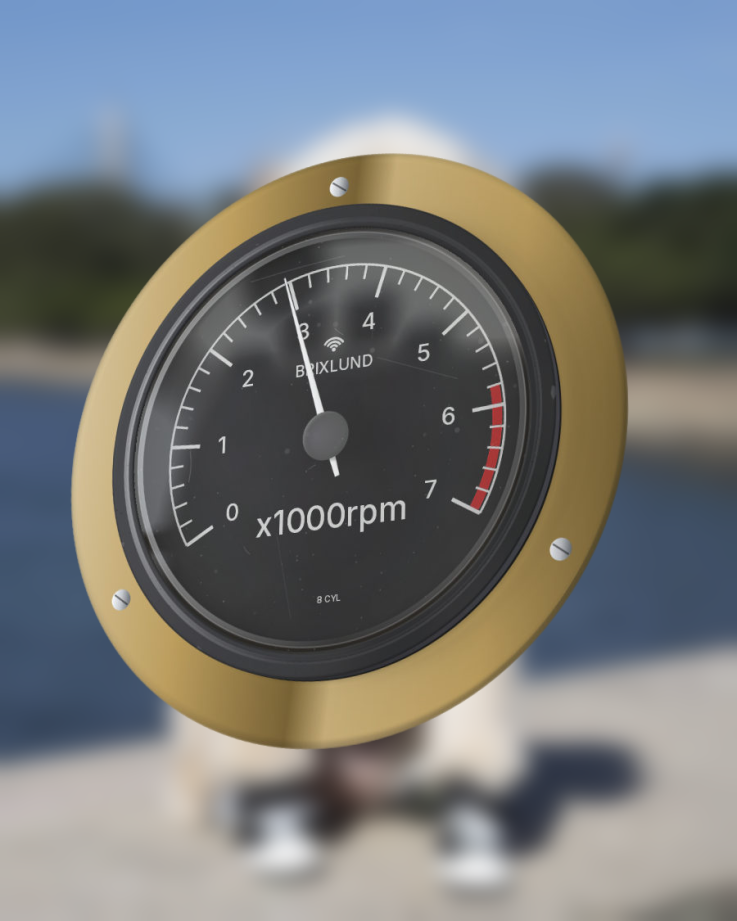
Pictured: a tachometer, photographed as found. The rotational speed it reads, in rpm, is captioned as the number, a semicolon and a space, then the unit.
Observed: 3000; rpm
